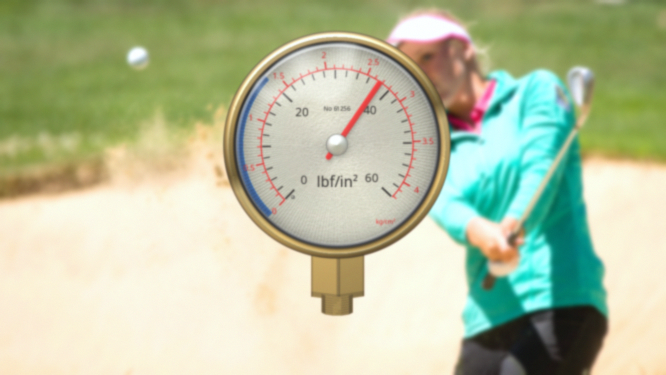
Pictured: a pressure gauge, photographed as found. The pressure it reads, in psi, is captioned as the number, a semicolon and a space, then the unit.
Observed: 38; psi
